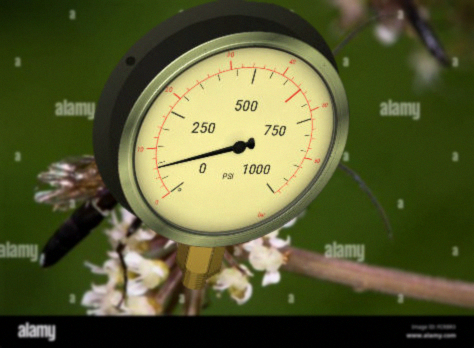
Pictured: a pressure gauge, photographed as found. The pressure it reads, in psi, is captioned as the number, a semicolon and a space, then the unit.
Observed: 100; psi
